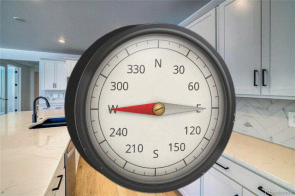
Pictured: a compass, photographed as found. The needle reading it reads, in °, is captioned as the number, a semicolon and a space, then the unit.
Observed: 270; °
